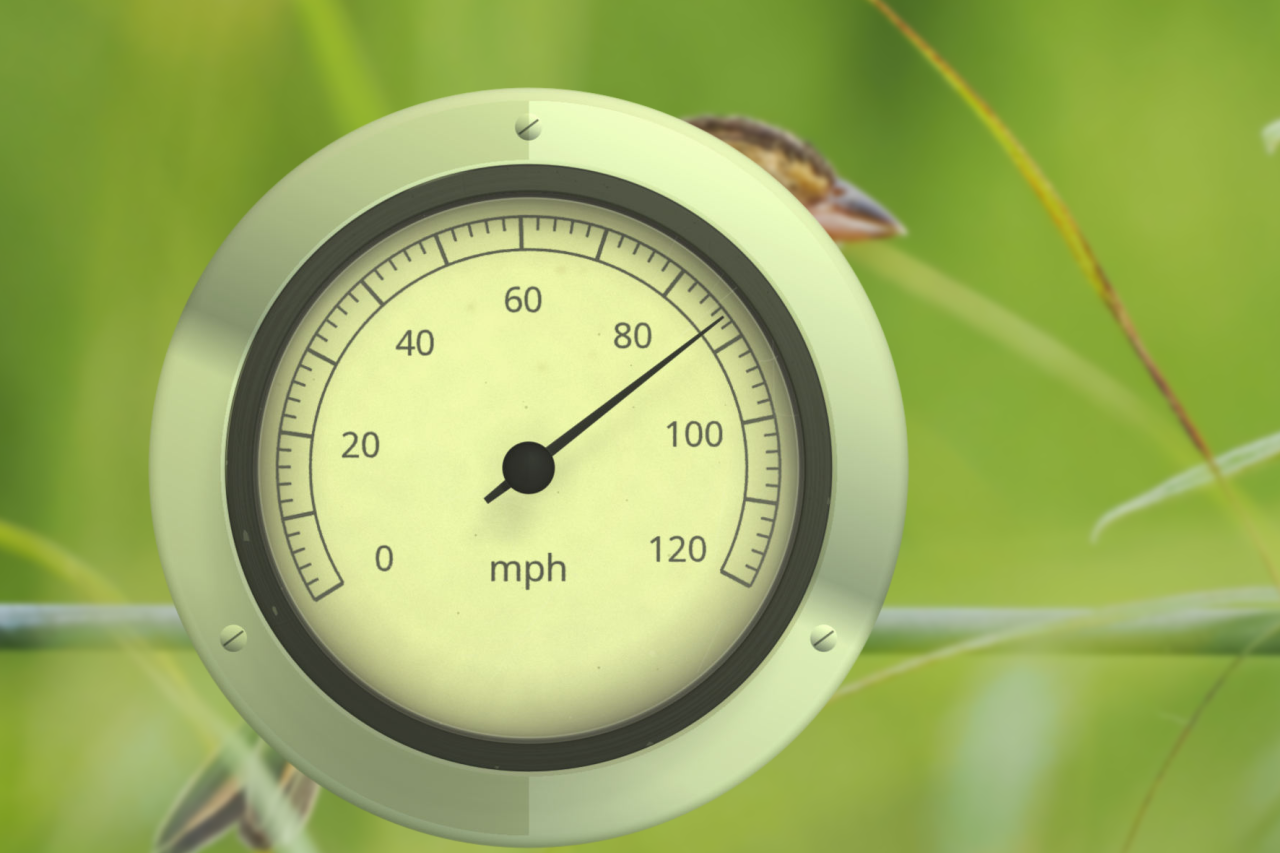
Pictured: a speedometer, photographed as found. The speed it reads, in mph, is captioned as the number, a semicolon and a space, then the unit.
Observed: 87; mph
